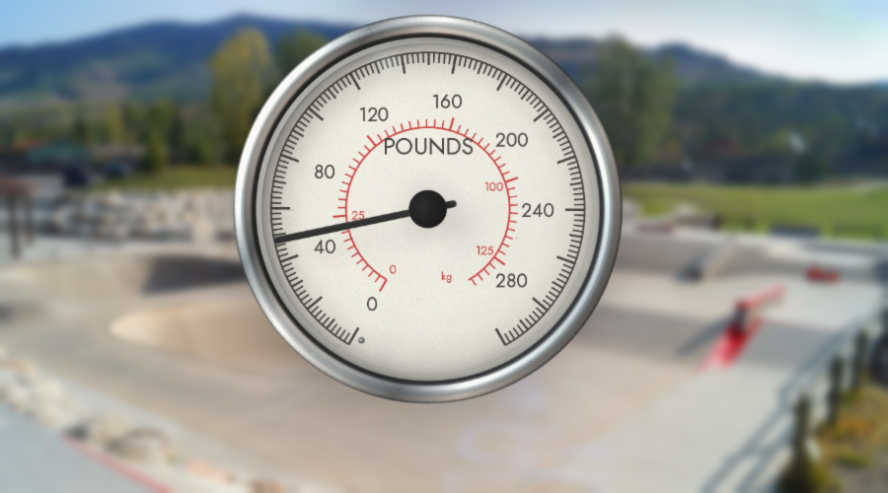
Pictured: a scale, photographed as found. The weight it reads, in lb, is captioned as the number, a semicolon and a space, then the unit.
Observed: 48; lb
